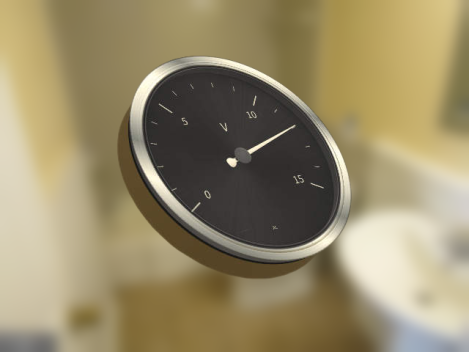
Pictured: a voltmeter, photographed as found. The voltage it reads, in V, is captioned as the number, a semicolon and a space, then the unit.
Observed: 12; V
